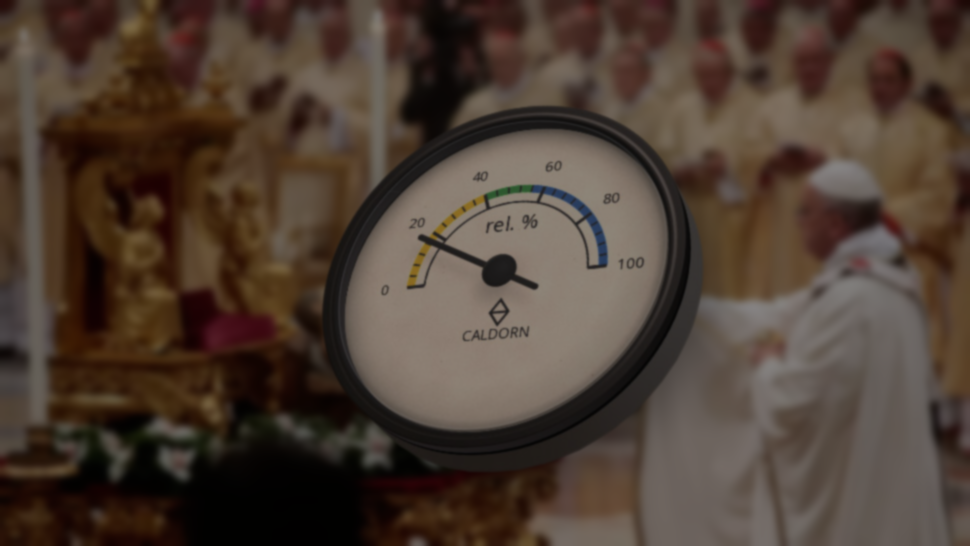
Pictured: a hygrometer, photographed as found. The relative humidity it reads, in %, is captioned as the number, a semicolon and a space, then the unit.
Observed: 16; %
